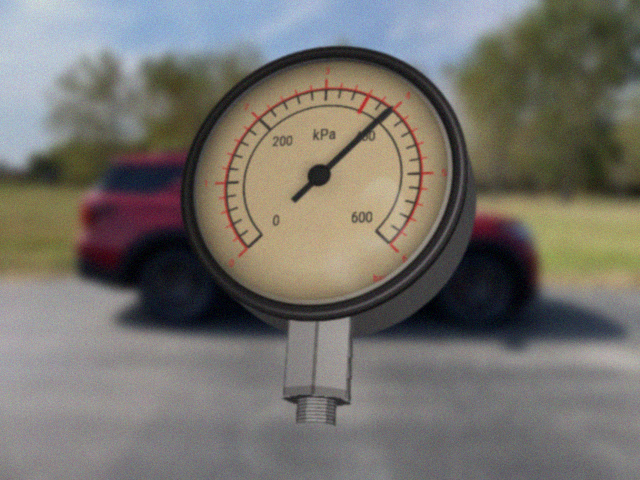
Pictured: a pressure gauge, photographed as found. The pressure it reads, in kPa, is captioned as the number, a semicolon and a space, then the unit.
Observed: 400; kPa
